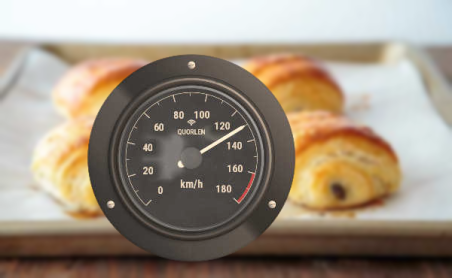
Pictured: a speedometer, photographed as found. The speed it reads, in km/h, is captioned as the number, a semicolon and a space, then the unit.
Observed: 130; km/h
